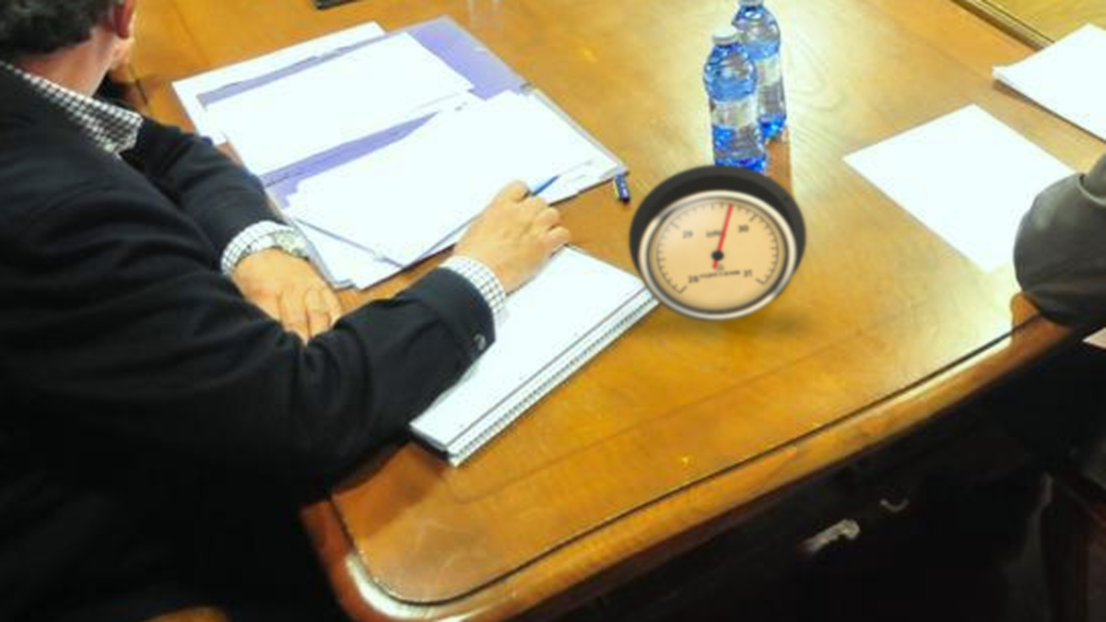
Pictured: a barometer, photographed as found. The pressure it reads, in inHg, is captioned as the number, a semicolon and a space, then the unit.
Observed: 29.7; inHg
